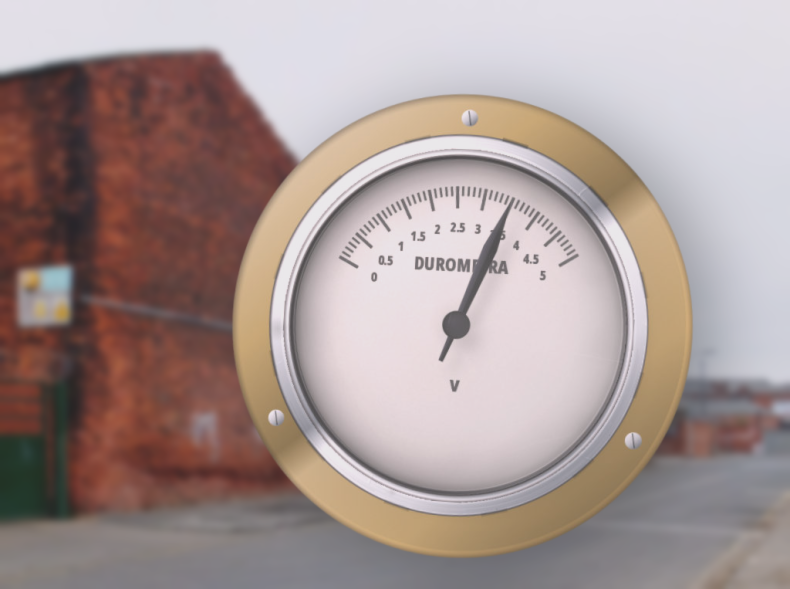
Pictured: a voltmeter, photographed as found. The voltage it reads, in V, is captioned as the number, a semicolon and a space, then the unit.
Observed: 3.5; V
